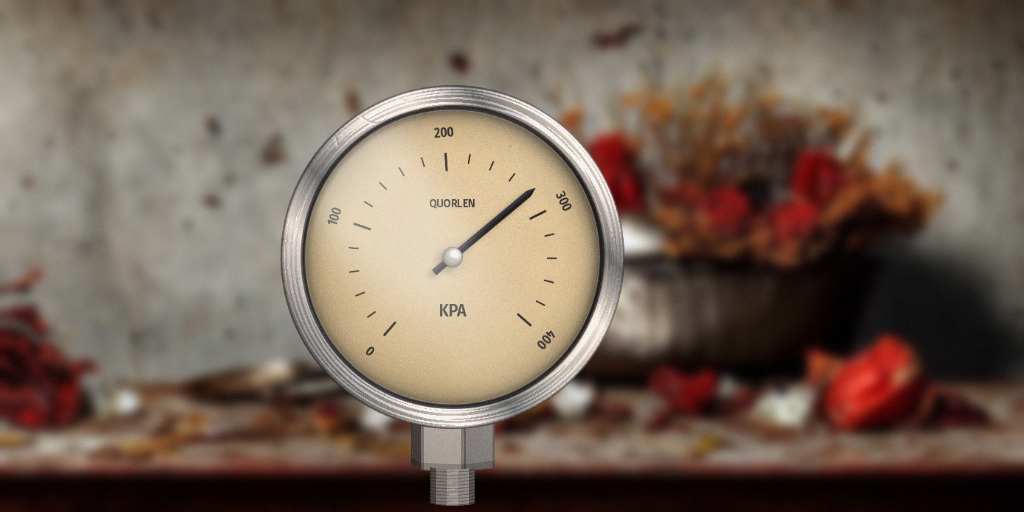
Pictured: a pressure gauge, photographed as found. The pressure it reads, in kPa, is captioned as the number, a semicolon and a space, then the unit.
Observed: 280; kPa
